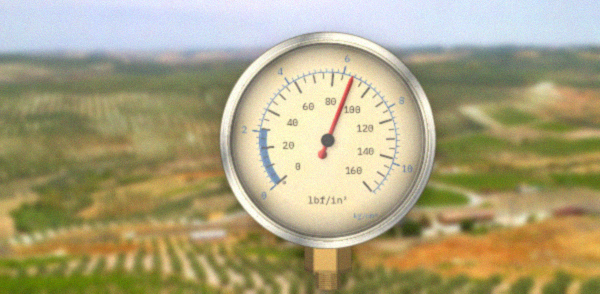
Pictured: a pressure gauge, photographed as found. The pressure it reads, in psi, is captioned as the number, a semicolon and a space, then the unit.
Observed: 90; psi
